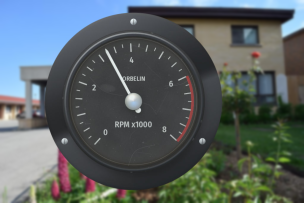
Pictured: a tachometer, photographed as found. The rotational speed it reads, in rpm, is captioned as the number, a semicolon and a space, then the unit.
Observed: 3250; rpm
